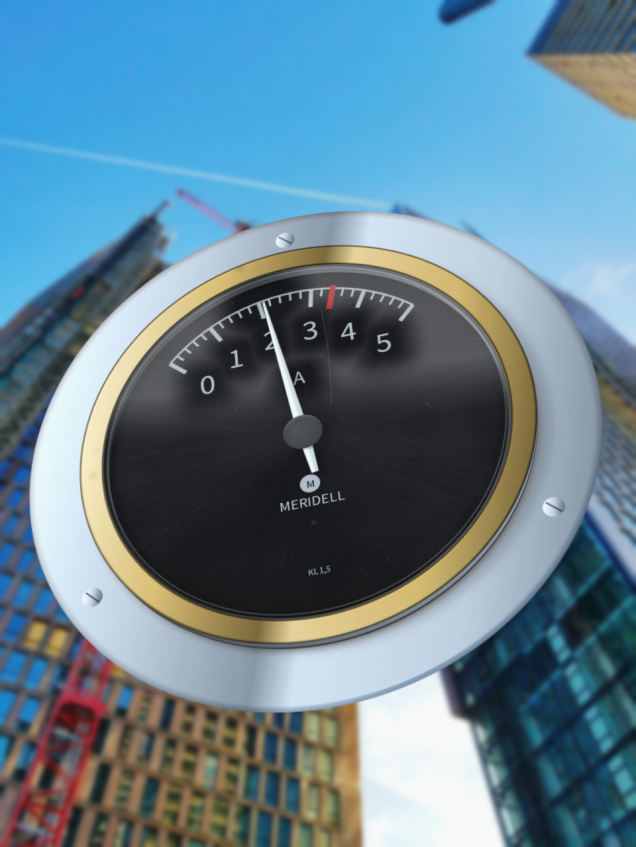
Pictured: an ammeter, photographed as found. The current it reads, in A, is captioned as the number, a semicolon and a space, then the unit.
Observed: 2.1; A
